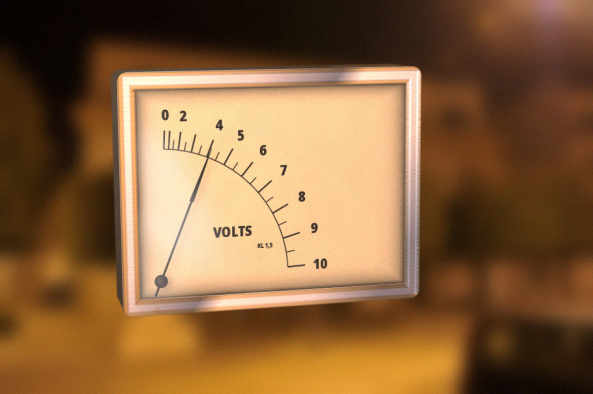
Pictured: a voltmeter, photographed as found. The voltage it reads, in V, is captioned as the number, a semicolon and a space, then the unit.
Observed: 4; V
